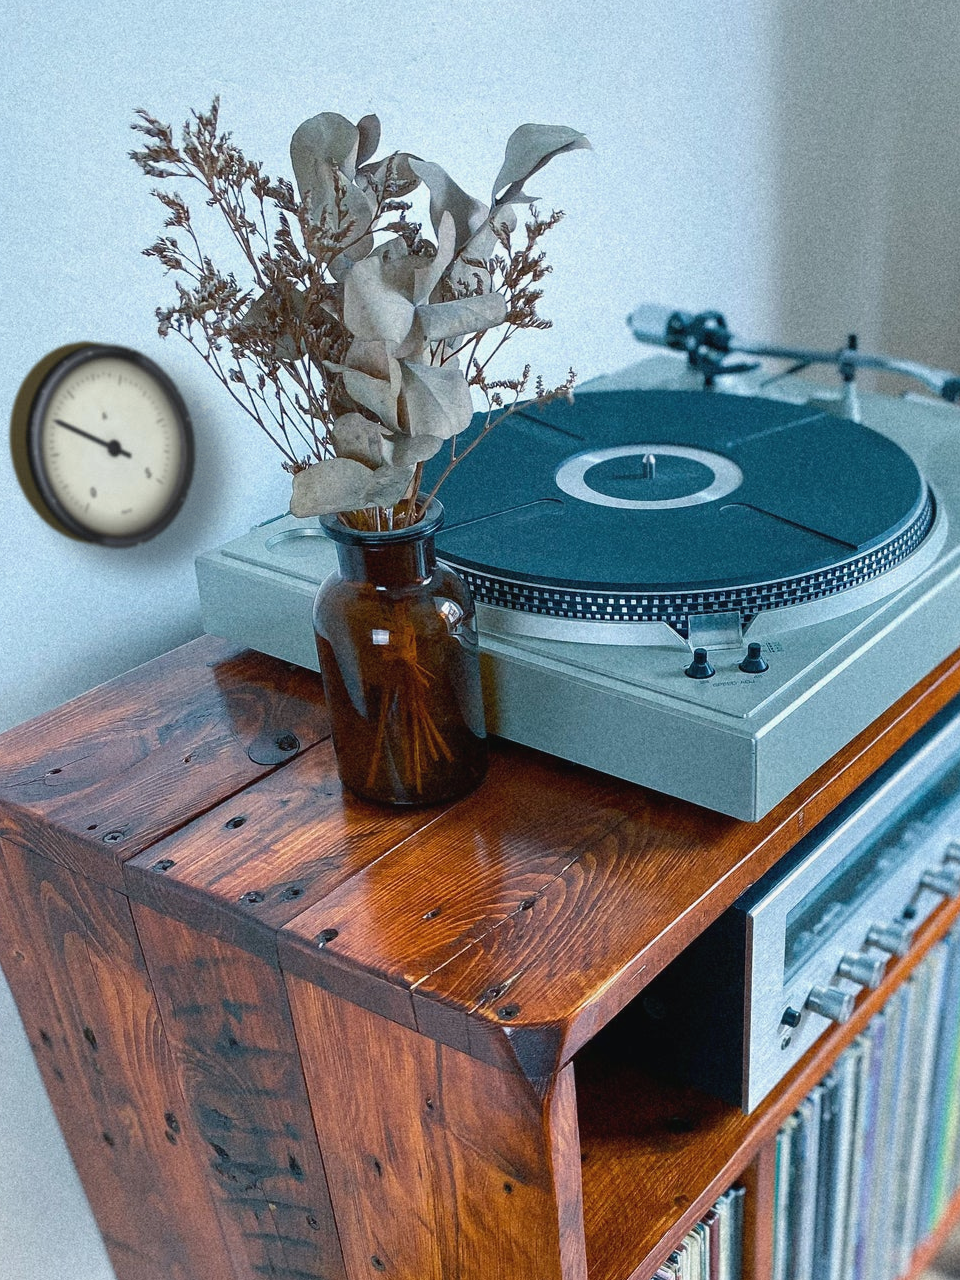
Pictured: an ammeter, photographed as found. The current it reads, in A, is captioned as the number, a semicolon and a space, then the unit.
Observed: 1.5; A
